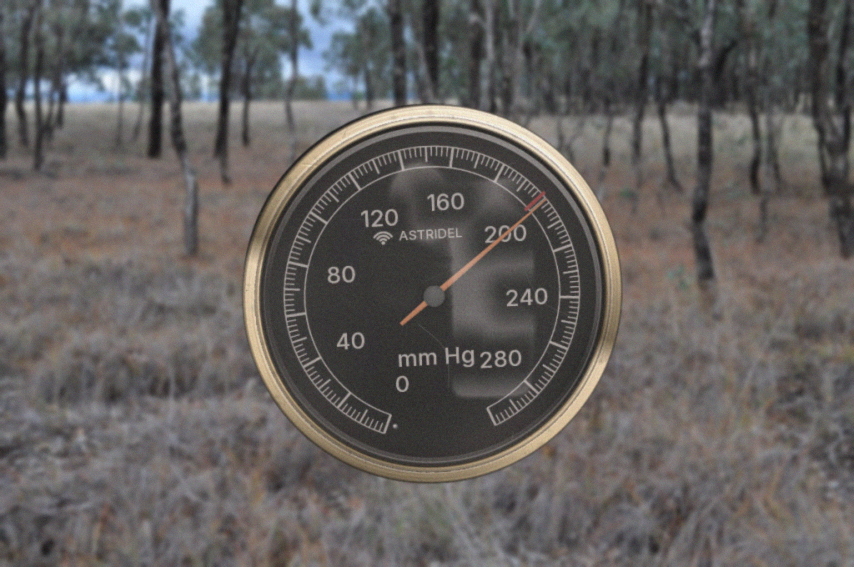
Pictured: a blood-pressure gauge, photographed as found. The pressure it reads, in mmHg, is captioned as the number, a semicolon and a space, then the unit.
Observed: 200; mmHg
